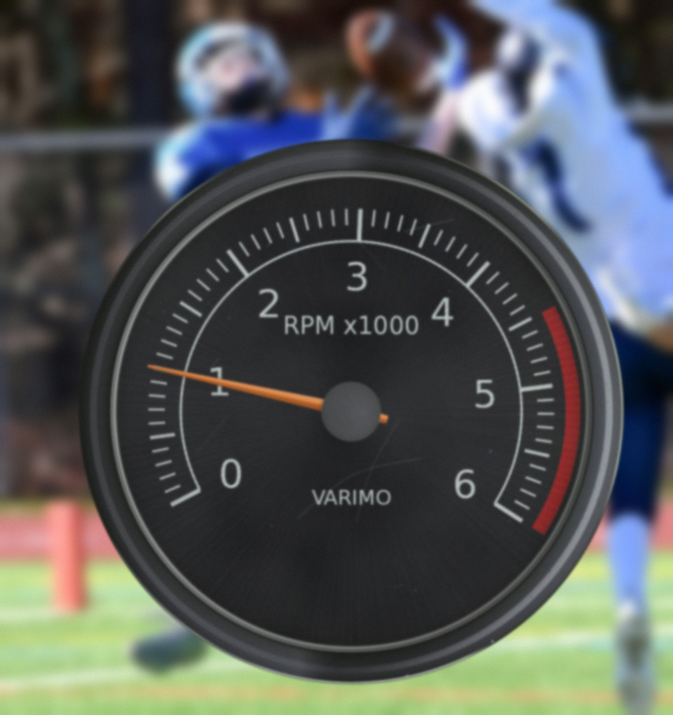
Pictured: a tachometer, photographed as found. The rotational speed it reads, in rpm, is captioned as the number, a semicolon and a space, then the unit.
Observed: 1000; rpm
